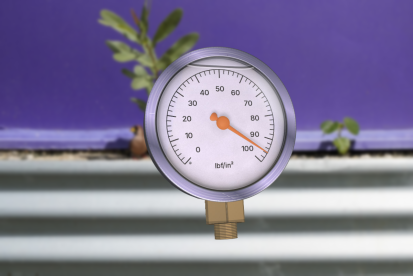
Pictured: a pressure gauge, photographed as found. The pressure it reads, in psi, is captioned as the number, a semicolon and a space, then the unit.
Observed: 96; psi
